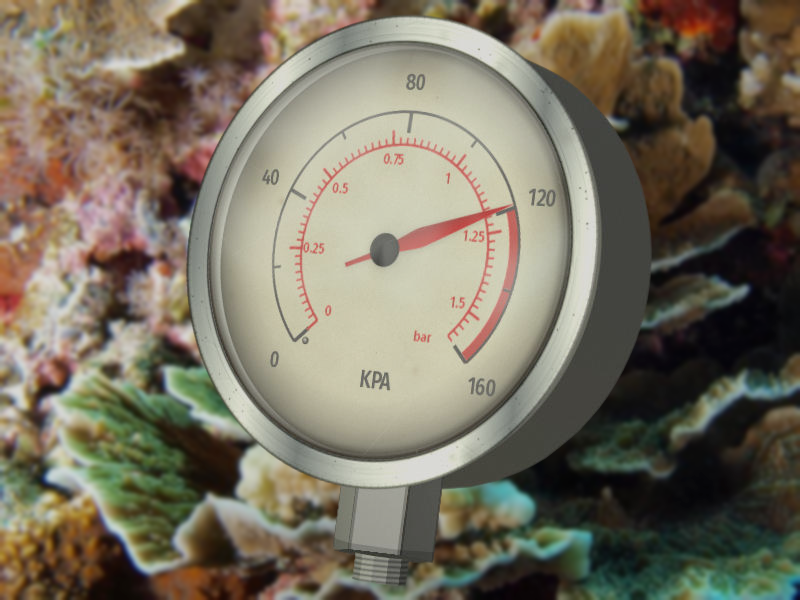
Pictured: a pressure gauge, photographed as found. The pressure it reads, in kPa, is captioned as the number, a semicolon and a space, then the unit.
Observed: 120; kPa
